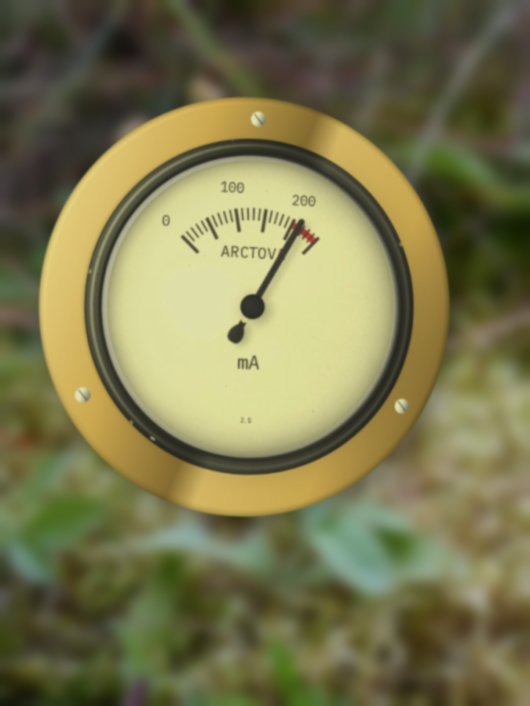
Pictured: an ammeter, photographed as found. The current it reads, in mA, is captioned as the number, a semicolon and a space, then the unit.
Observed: 210; mA
